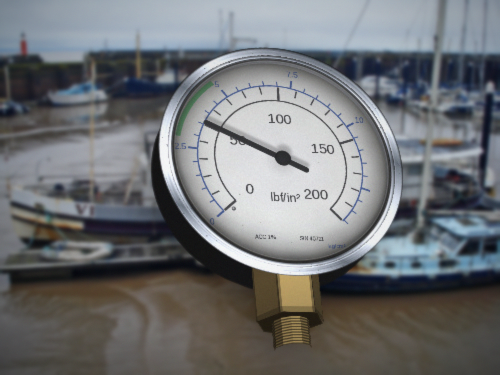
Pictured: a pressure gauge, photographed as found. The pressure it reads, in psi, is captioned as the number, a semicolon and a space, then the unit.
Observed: 50; psi
